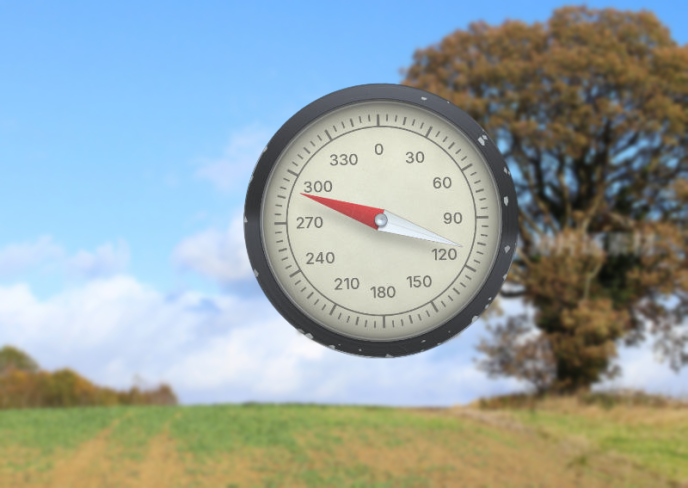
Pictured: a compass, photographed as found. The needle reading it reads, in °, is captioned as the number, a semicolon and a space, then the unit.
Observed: 290; °
